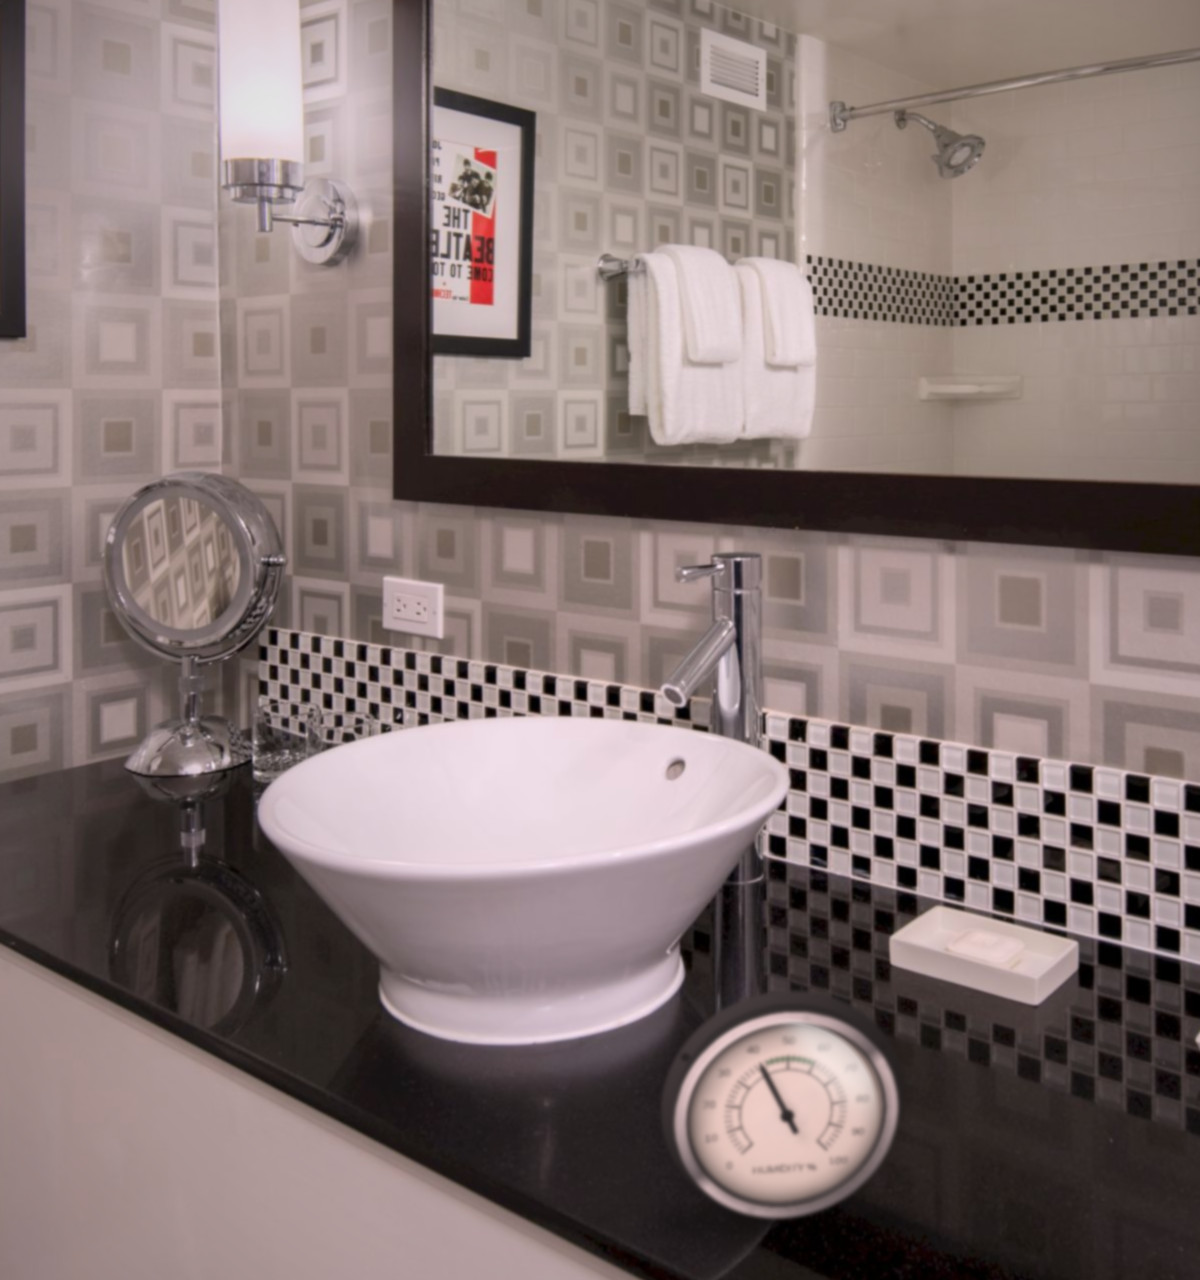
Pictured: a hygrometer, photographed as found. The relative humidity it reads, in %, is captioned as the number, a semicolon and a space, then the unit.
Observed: 40; %
